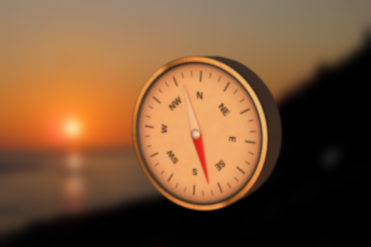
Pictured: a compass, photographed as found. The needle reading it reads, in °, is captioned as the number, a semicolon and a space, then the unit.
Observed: 160; °
